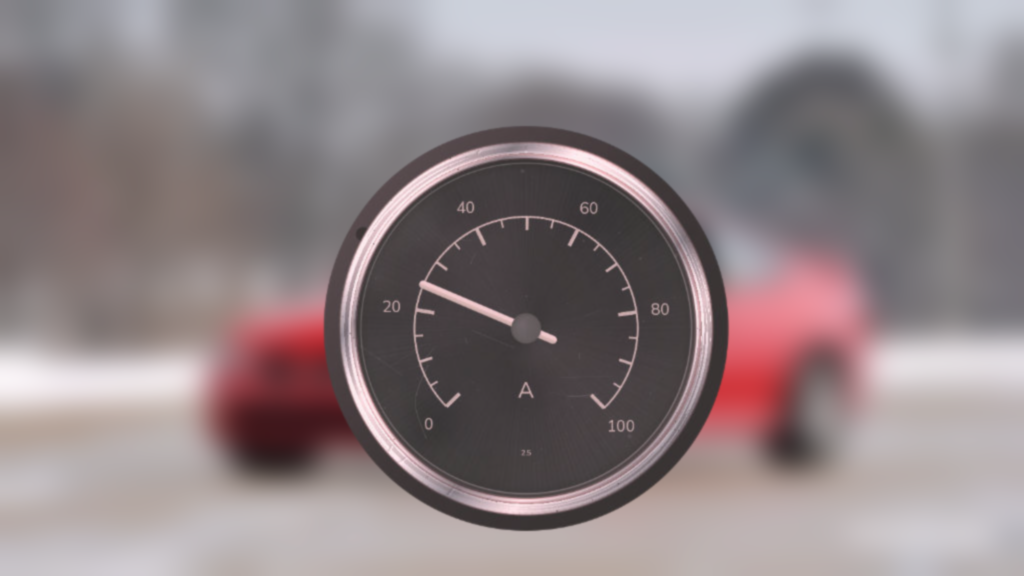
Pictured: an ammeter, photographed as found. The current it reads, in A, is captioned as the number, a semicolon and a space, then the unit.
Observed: 25; A
